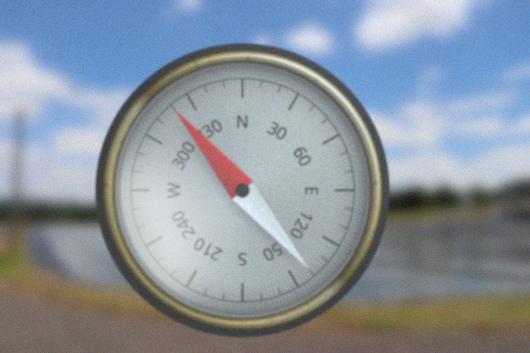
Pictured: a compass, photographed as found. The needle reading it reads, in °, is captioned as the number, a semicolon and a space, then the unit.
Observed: 320; °
